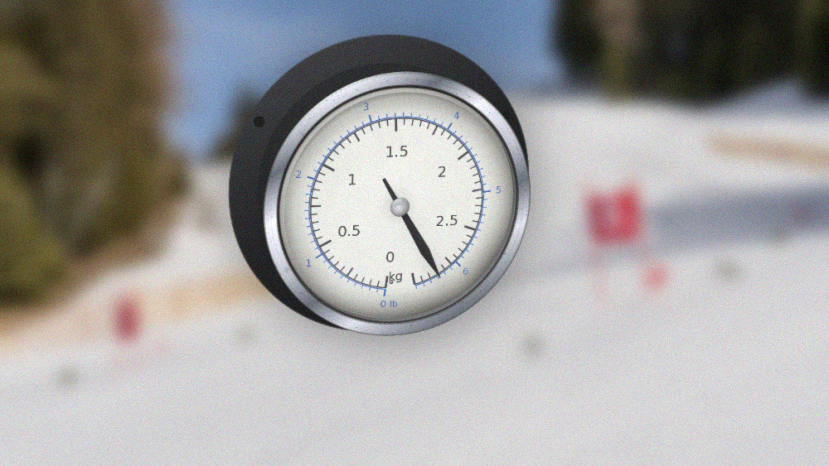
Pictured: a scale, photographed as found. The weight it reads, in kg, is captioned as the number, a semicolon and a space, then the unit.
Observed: 2.85; kg
